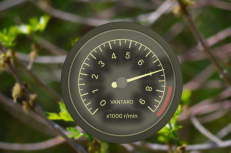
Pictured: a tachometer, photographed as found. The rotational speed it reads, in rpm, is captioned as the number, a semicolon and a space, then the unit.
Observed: 7000; rpm
